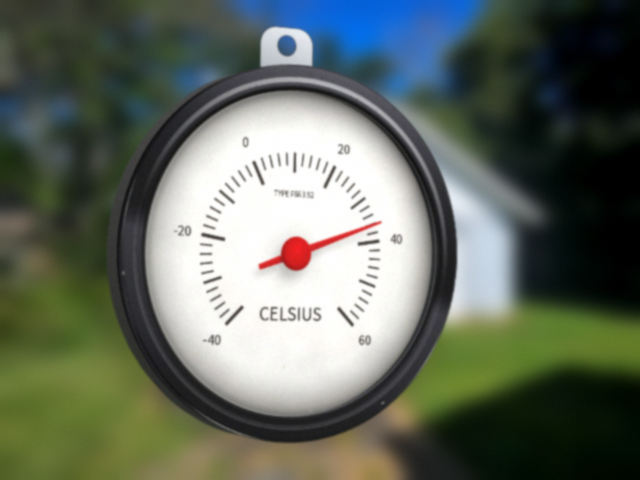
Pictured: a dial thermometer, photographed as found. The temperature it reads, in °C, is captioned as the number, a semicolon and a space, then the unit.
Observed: 36; °C
